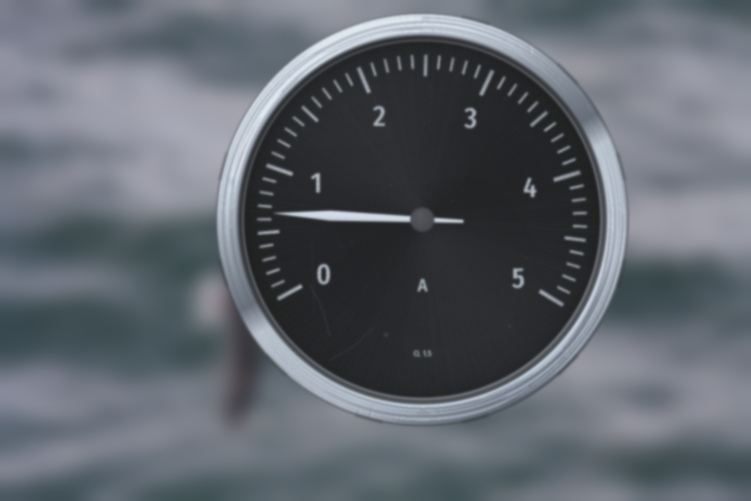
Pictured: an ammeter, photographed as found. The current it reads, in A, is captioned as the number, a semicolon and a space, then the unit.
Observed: 0.65; A
